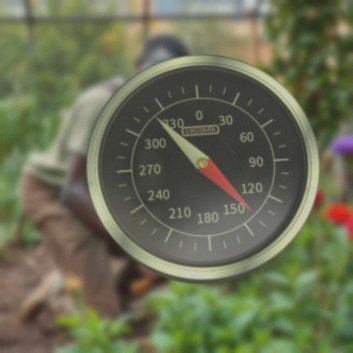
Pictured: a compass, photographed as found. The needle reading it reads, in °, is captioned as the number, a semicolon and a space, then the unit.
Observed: 140; °
